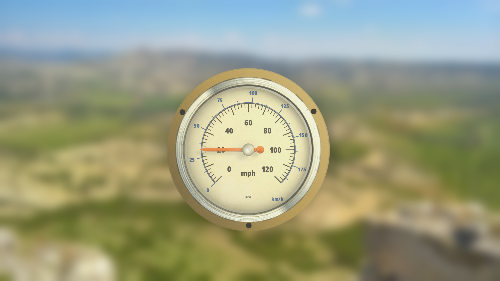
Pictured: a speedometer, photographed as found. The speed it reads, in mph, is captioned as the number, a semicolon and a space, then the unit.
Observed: 20; mph
